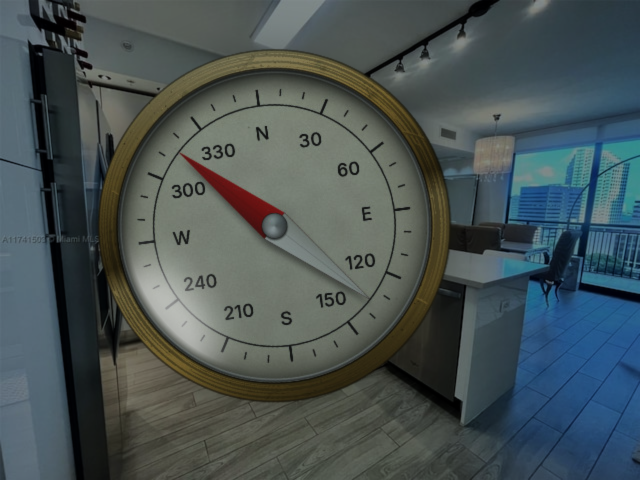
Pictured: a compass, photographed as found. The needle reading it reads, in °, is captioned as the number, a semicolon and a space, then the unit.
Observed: 315; °
